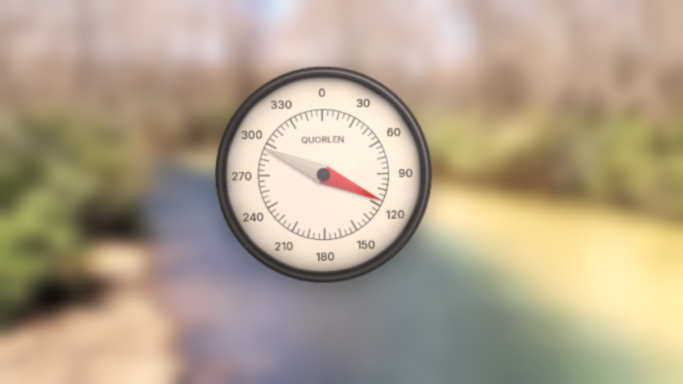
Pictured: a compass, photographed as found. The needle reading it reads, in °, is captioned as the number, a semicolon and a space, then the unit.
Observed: 115; °
